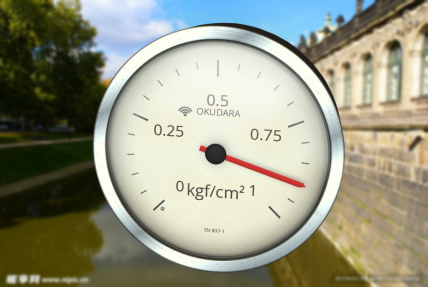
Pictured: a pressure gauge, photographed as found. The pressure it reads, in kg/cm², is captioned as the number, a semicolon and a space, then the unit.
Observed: 0.9; kg/cm²
